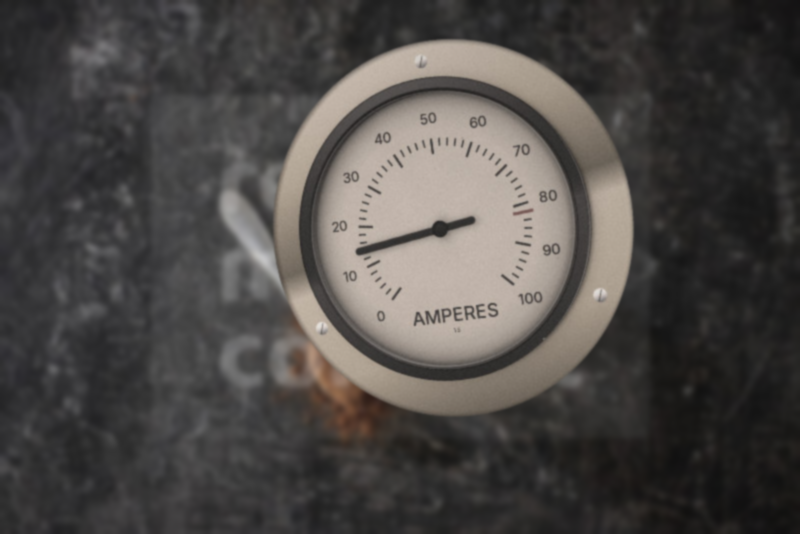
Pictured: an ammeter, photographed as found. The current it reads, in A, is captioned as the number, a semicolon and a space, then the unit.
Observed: 14; A
